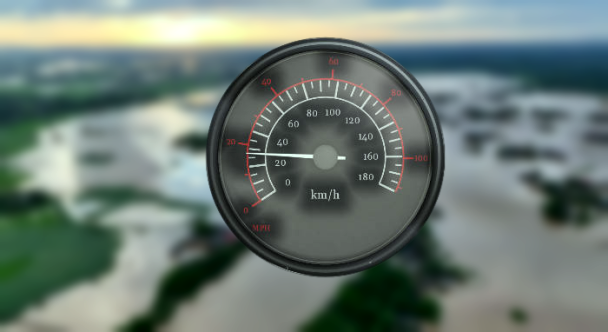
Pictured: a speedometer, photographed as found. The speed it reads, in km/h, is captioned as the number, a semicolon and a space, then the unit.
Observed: 27.5; km/h
